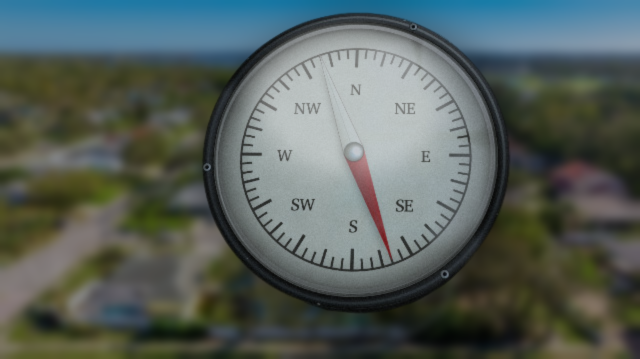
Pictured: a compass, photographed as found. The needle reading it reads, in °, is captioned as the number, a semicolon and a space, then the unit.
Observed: 160; °
